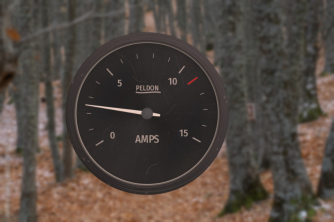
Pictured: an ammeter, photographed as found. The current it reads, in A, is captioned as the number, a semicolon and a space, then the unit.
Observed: 2.5; A
